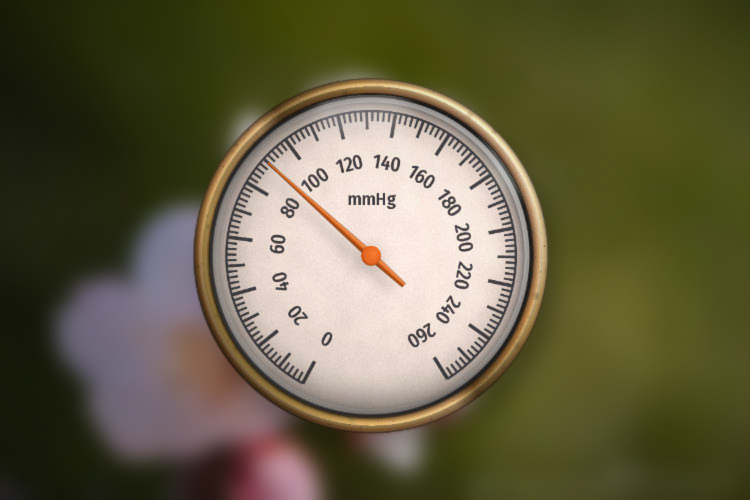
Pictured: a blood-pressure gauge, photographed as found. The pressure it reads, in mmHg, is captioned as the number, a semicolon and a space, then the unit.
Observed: 90; mmHg
